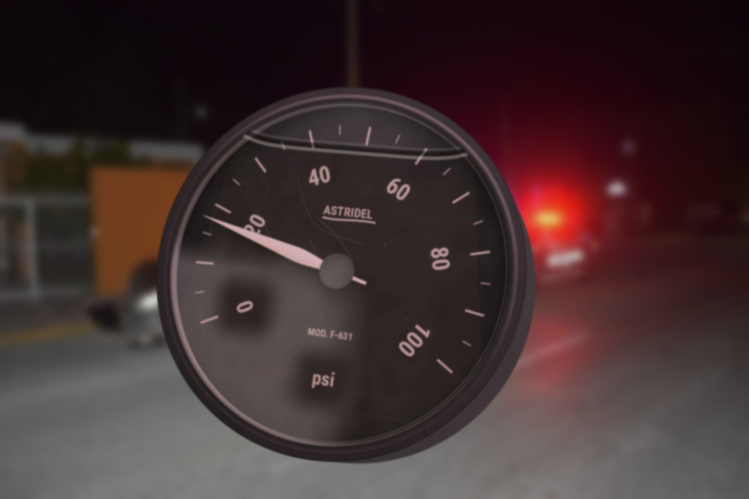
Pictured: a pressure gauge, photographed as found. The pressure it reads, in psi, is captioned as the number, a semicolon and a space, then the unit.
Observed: 17.5; psi
